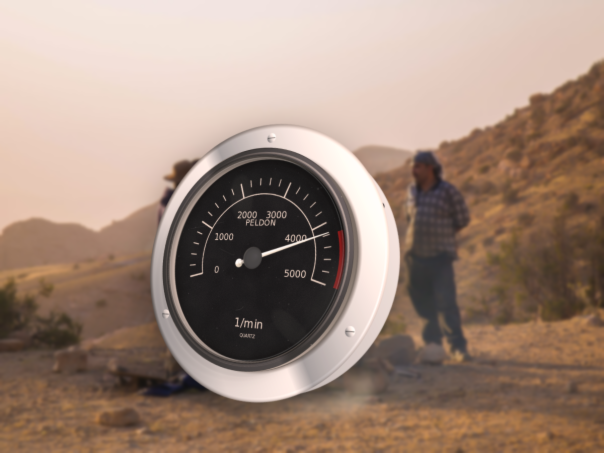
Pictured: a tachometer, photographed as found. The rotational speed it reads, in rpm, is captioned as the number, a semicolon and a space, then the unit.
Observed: 4200; rpm
